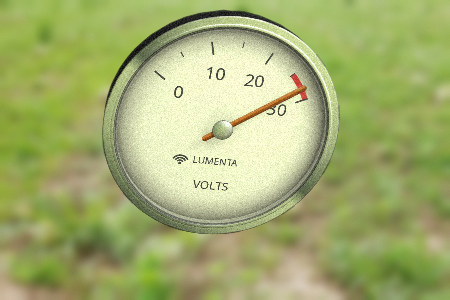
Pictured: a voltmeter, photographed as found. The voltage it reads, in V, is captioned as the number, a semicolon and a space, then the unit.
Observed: 27.5; V
